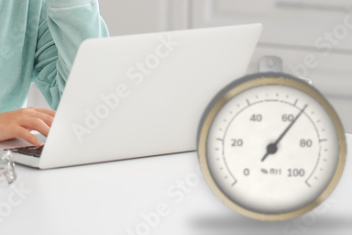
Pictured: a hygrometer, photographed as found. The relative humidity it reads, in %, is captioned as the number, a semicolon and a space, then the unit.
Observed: 64; %
